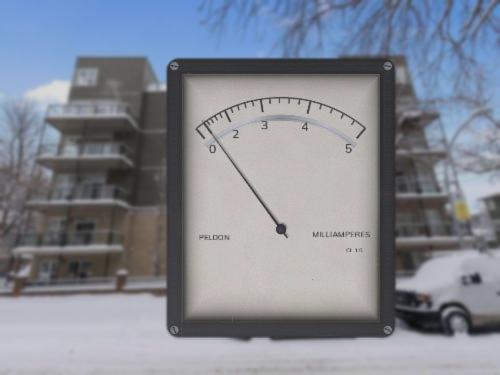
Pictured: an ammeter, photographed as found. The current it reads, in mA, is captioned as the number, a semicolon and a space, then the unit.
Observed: 1; mA
